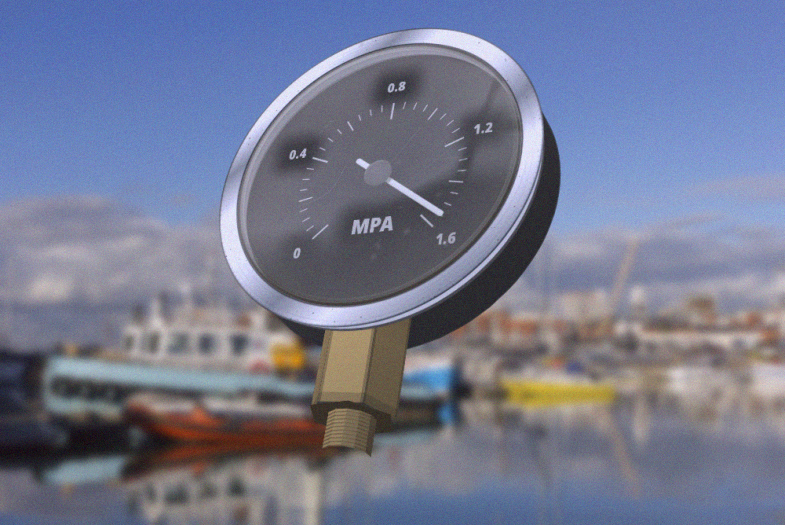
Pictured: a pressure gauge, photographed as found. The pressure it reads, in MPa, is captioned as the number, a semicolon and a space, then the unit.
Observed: 1.55; MPa
